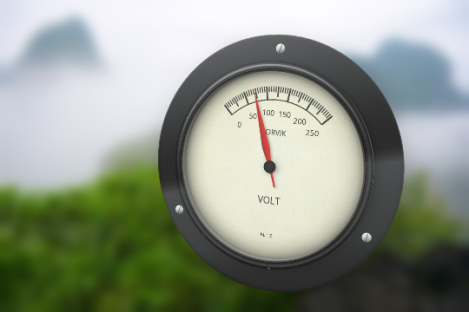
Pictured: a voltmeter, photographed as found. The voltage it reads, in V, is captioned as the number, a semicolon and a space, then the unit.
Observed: 75; V
